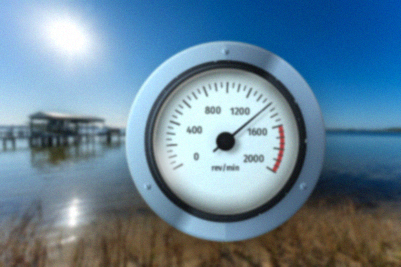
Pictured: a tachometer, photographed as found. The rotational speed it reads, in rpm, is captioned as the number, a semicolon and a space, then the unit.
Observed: 1400; rpm
